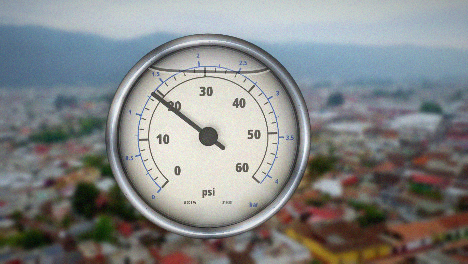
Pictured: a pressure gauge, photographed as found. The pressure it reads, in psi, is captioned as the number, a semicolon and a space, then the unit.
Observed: 19; psi
